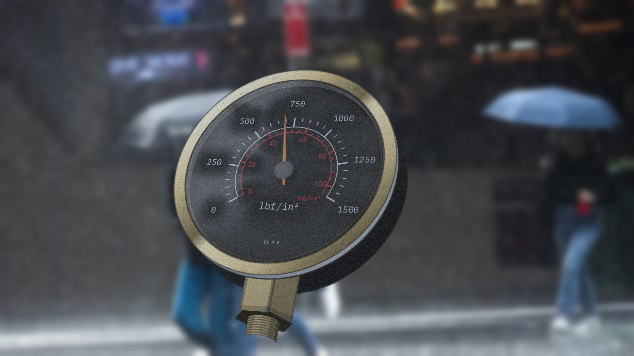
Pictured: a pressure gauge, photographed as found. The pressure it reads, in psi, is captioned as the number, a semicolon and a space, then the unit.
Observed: 700; psi
